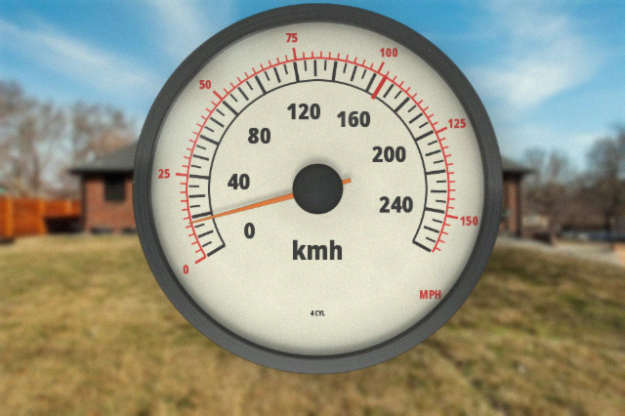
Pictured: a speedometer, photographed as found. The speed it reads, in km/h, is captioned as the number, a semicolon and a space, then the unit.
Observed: 17.5; km/h
